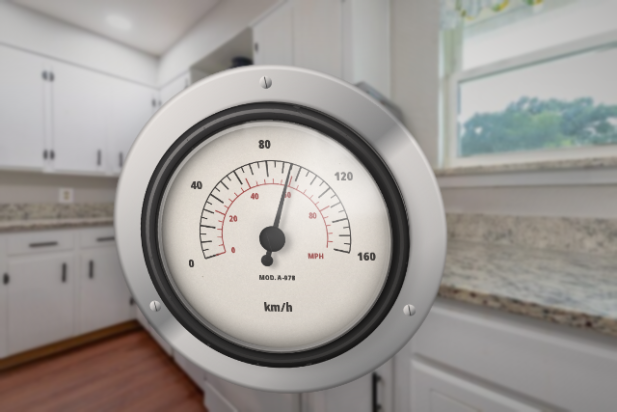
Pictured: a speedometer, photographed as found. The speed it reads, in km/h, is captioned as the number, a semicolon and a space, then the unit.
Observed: 95; km/h
